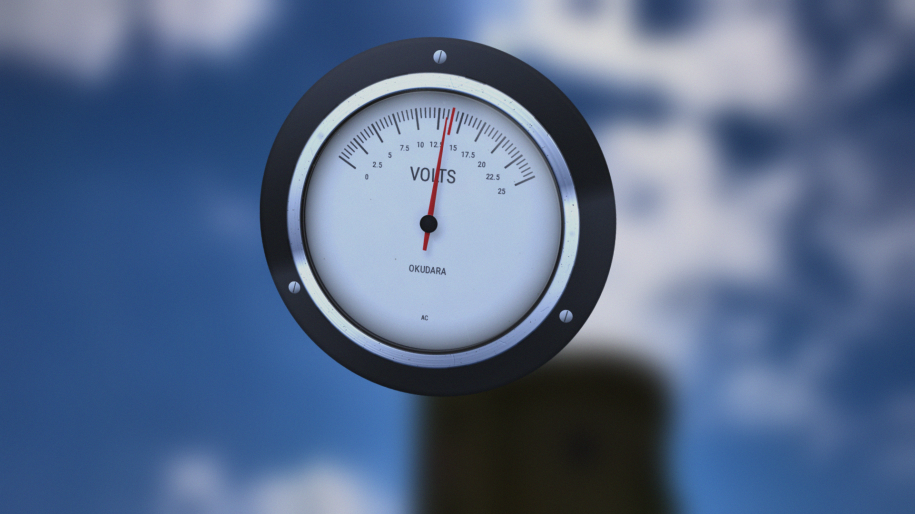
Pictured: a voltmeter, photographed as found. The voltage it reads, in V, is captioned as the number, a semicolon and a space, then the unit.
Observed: 13.5; V
